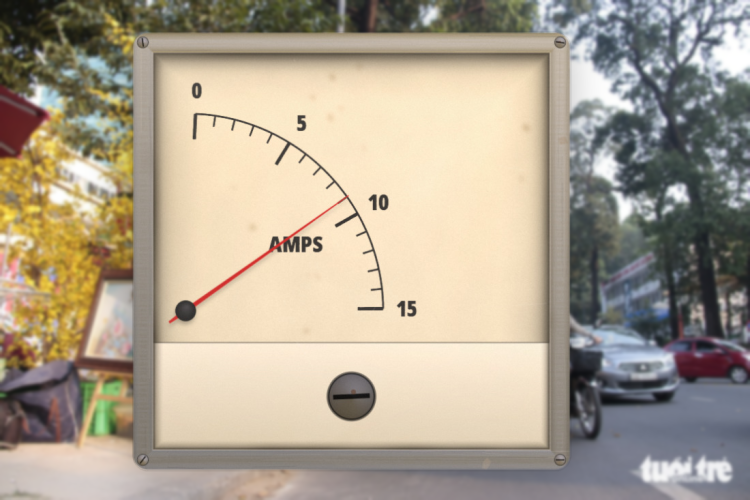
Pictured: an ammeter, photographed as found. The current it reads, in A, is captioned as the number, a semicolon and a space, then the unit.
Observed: 9; A
